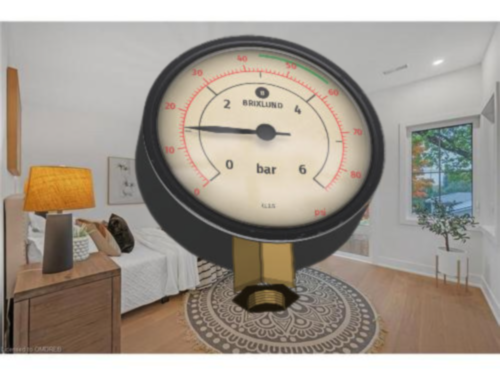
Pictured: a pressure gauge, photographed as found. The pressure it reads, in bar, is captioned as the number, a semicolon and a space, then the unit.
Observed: 1; bar
